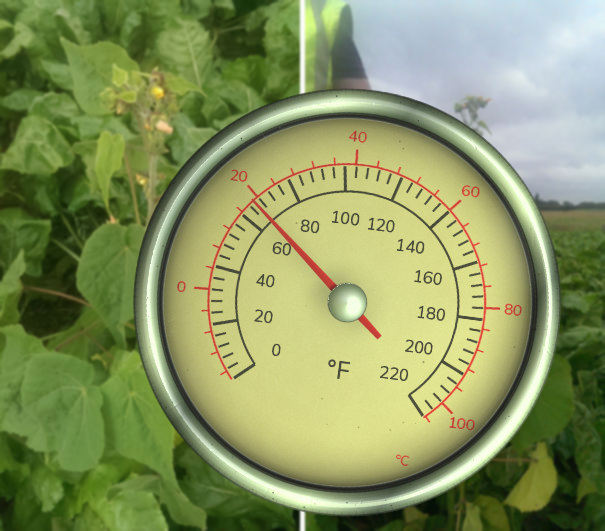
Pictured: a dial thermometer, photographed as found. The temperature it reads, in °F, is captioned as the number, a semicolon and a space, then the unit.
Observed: 66; °F
